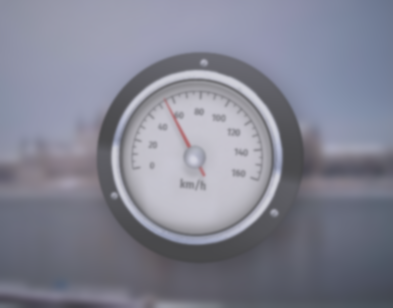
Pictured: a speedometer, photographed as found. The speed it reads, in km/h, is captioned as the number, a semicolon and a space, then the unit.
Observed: 55; km/h
